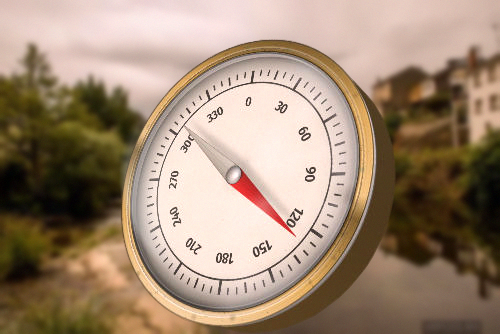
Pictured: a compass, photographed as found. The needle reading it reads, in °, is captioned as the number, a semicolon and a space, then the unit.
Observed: 127.5; °
